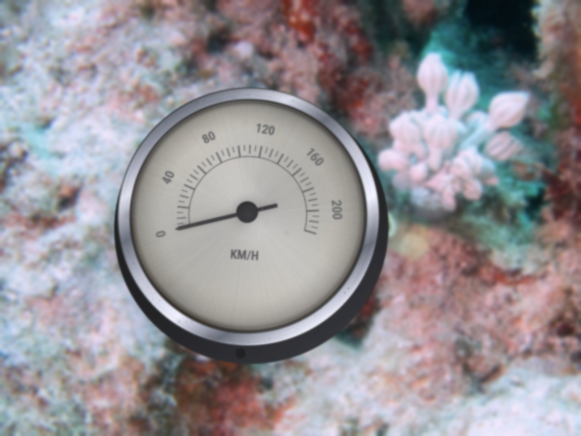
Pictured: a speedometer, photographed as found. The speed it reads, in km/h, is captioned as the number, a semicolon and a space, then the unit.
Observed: 0; km/h
